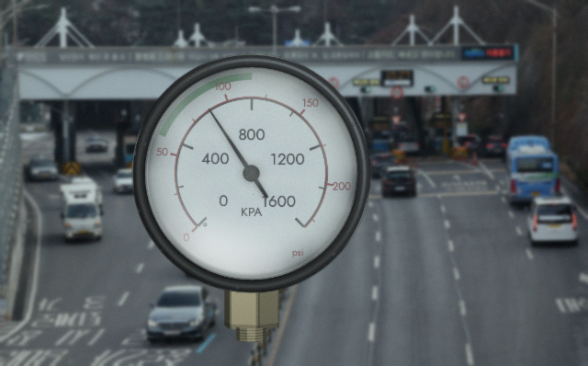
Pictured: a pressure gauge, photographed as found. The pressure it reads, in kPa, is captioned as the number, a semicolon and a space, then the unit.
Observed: 600; kPa
